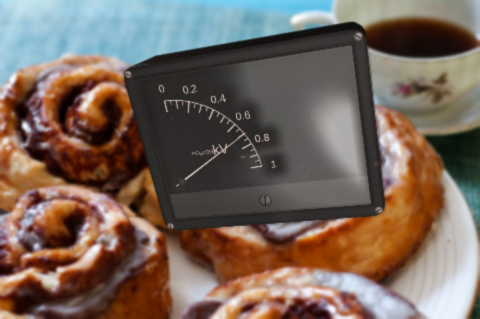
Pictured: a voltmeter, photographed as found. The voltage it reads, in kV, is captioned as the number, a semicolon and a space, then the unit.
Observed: 0.7; kV
